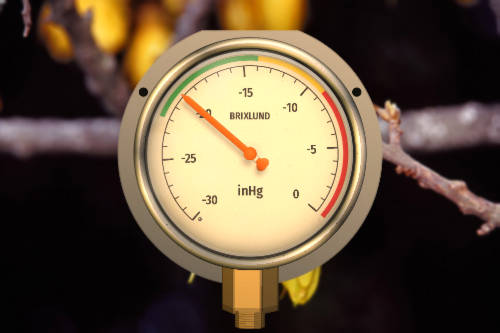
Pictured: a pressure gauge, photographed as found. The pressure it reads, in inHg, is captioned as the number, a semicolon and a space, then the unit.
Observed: -20; inHg
